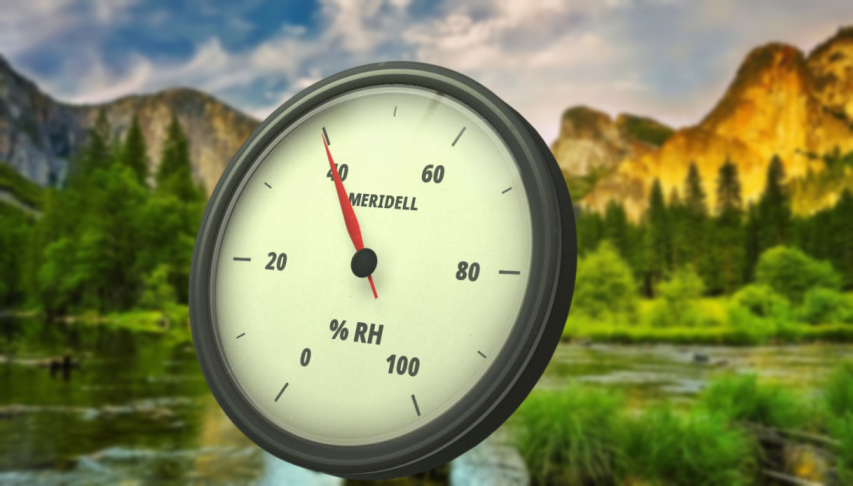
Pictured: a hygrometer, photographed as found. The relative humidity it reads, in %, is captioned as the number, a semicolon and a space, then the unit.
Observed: 40; %
